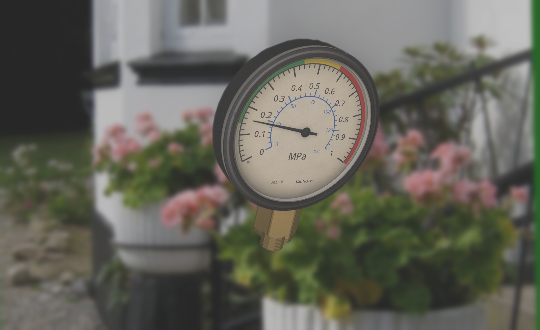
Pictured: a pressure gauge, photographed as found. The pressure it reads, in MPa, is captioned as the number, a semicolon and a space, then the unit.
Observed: 0.16; MPa
